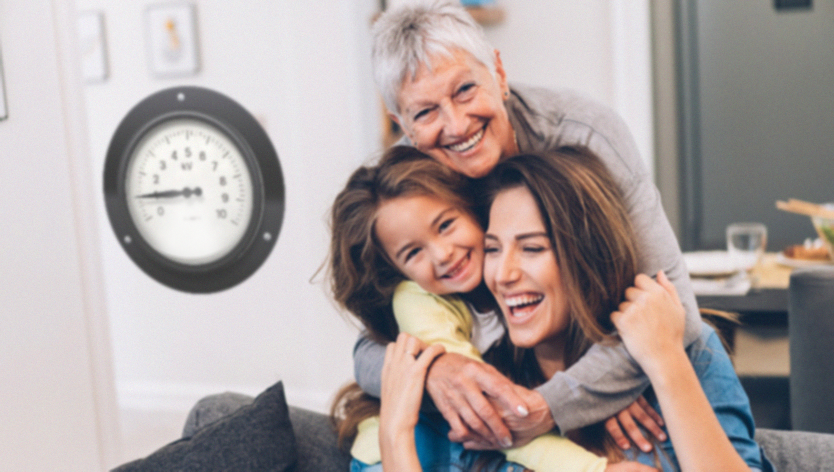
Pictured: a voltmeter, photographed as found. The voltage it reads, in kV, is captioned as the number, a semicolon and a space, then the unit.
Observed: 1; kV
